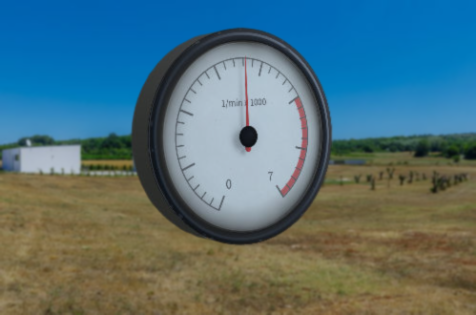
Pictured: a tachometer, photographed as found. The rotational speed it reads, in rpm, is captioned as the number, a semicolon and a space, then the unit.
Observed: 3600; rpm
